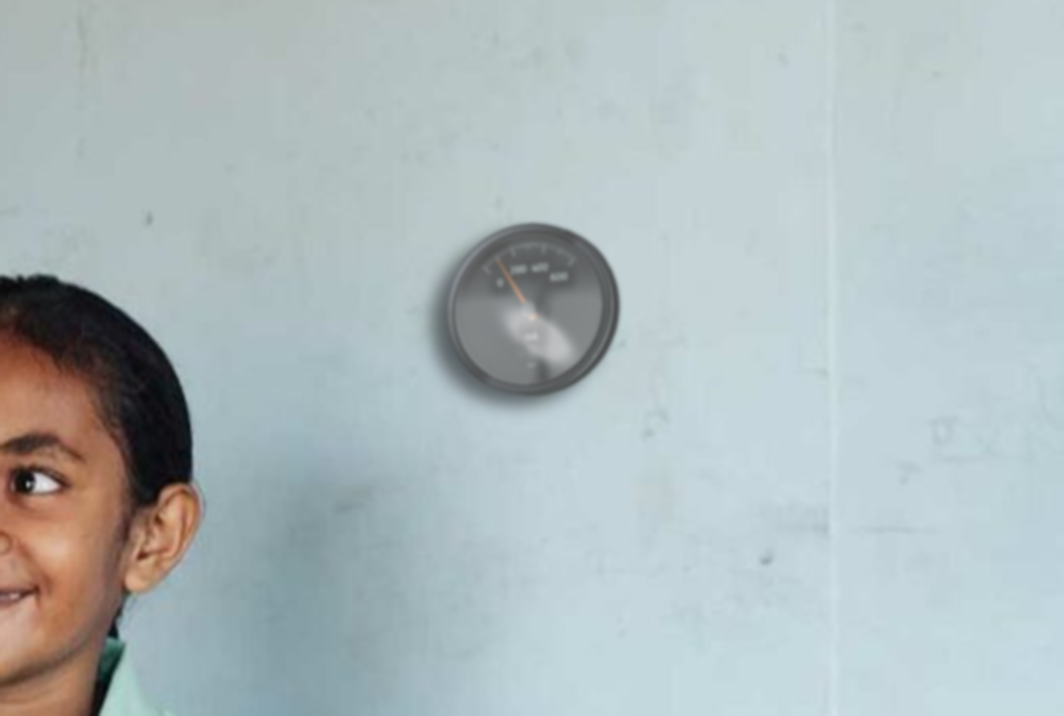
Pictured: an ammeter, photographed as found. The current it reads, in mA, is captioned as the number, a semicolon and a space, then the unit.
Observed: 100; mA
